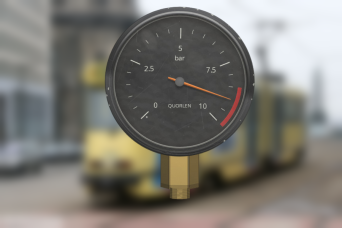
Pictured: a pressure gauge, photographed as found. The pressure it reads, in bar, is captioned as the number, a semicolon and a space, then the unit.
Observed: 9; bar
